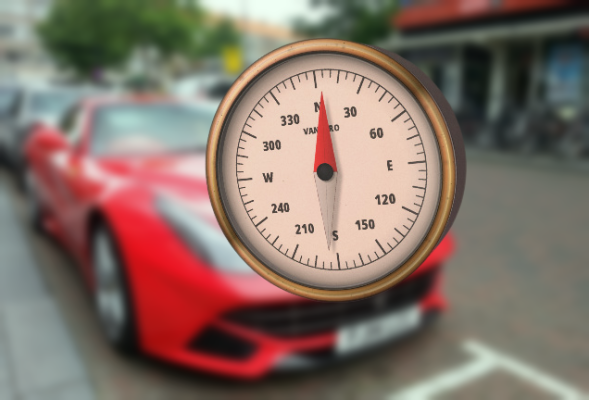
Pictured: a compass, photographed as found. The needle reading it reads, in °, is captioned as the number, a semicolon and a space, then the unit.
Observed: 5; °
